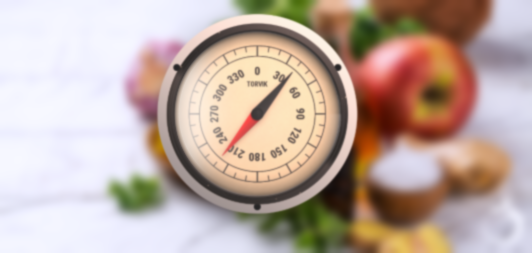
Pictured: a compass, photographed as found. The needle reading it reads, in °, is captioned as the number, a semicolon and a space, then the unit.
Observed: 220; °
